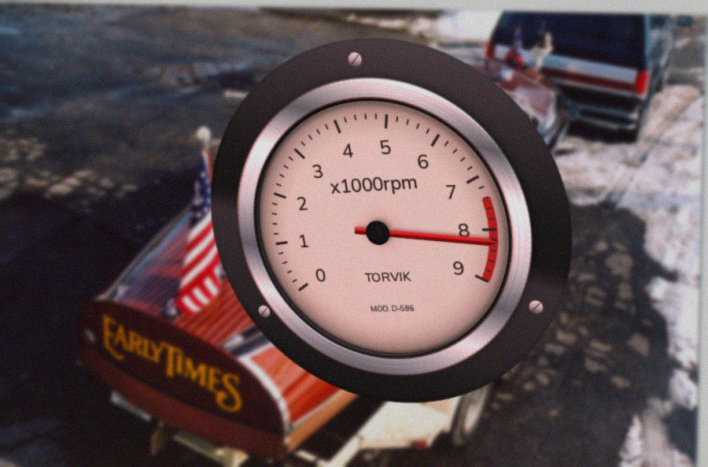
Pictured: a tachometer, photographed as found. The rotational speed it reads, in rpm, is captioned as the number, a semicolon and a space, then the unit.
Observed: 8200; rpm
